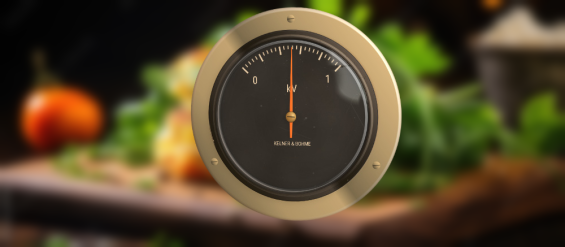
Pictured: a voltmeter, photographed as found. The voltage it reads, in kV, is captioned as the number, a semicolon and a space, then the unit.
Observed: 0.52; kV
